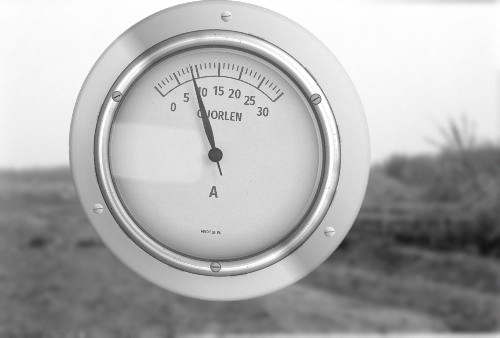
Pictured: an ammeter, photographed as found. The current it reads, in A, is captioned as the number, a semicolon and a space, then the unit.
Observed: 9; A
